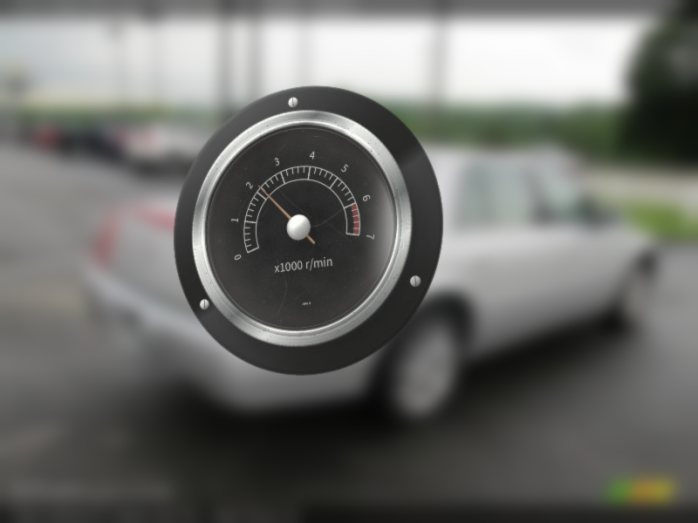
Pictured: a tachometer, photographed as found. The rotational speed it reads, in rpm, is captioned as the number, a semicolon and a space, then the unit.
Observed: 2200; rpm
